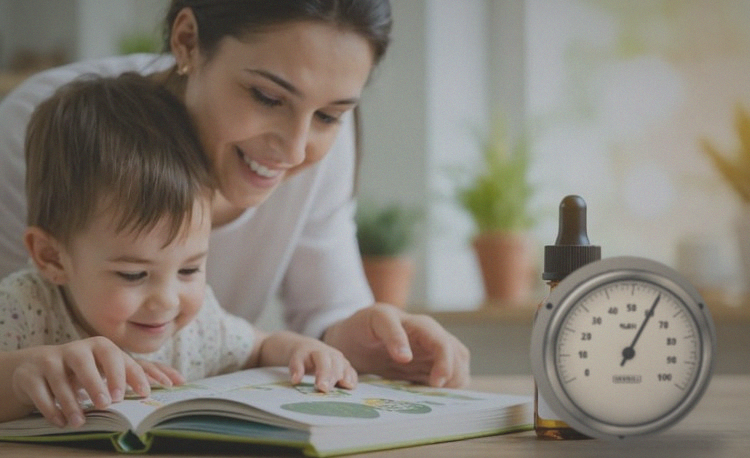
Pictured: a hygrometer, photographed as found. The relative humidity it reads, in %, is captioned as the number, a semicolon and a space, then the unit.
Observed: 60; %
